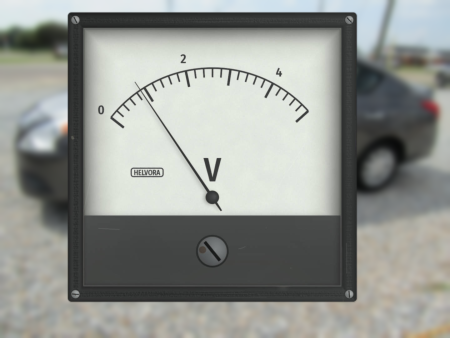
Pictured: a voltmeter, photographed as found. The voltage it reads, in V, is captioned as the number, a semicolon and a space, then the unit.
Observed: 0.9; V
